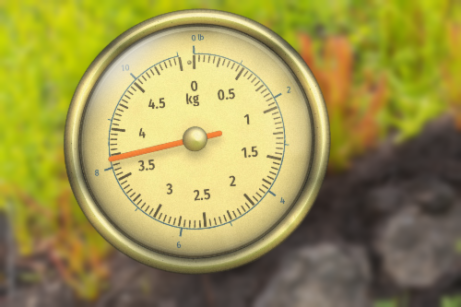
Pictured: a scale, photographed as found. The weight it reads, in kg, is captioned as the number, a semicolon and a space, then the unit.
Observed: 3.7; kg
